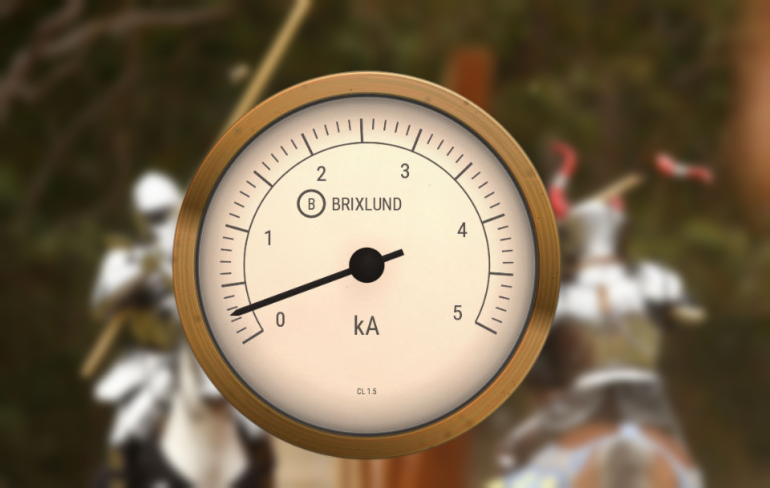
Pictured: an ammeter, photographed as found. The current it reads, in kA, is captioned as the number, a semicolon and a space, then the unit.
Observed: 0.25; kA
